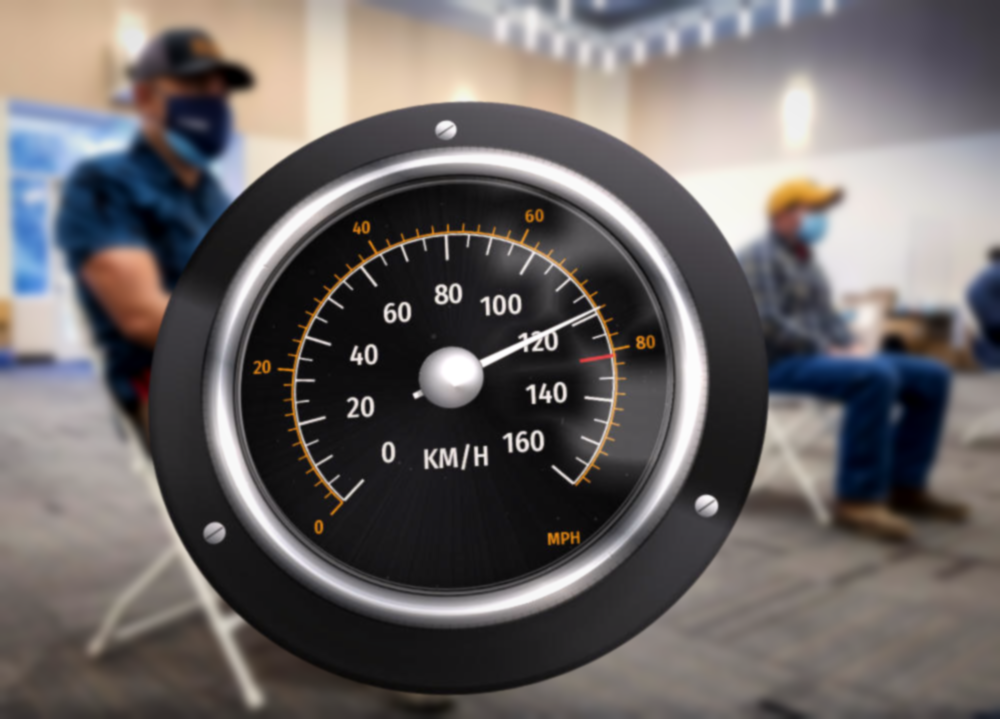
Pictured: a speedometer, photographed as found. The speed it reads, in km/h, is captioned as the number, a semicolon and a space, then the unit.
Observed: 120; km/h
